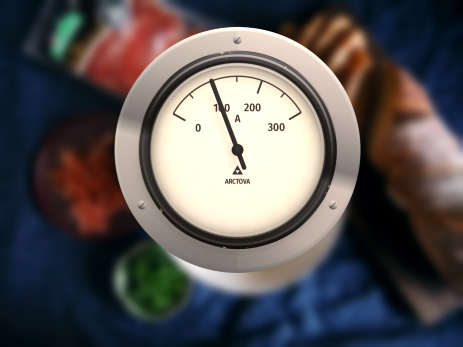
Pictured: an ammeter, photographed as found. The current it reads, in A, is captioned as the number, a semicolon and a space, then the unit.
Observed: 100; A
